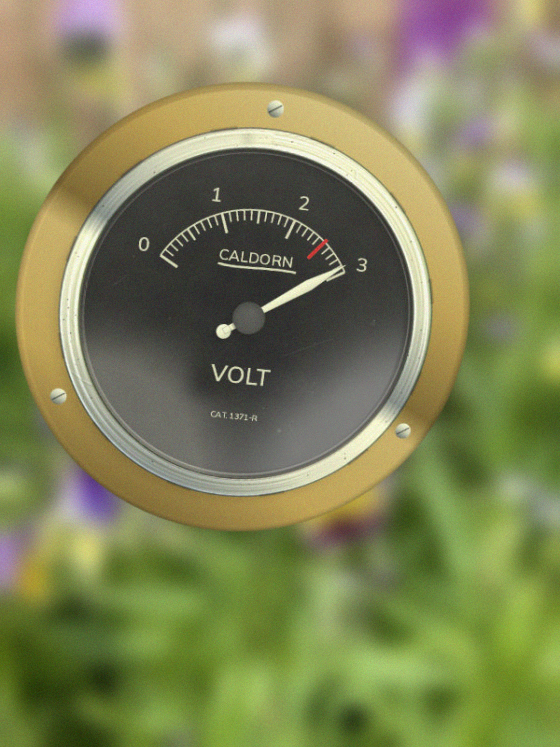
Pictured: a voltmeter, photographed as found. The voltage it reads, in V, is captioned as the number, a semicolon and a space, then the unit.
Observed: 2.9; V
